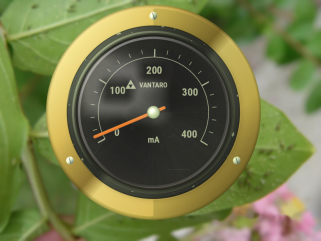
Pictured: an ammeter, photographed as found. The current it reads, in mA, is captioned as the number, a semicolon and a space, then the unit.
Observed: 10; mA
